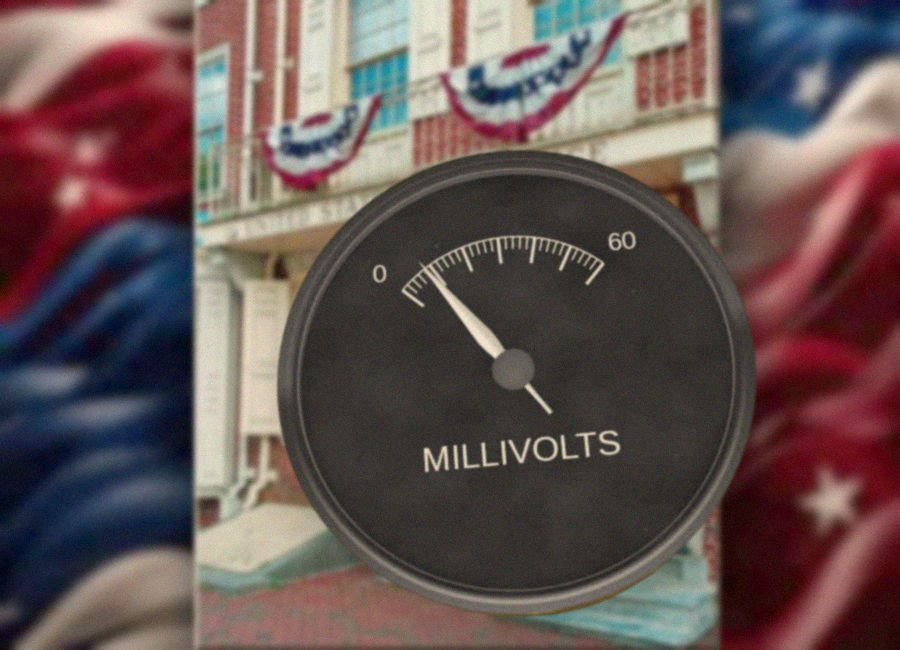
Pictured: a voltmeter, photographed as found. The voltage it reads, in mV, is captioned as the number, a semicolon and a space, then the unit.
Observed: 8; mV
